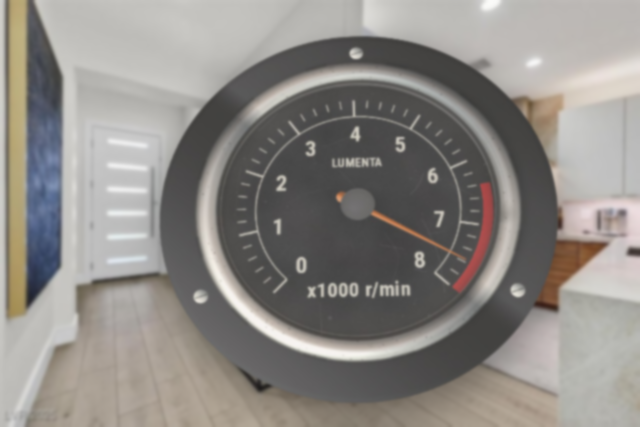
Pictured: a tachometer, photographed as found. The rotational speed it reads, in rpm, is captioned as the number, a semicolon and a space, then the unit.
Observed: 7600; rpm
